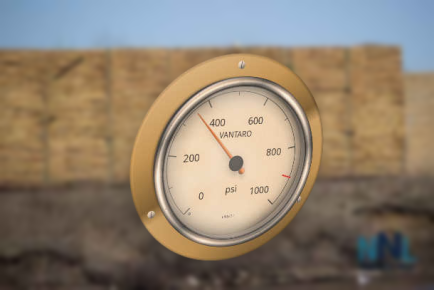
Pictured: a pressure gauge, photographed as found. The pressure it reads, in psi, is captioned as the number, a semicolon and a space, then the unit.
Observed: 350; psi
